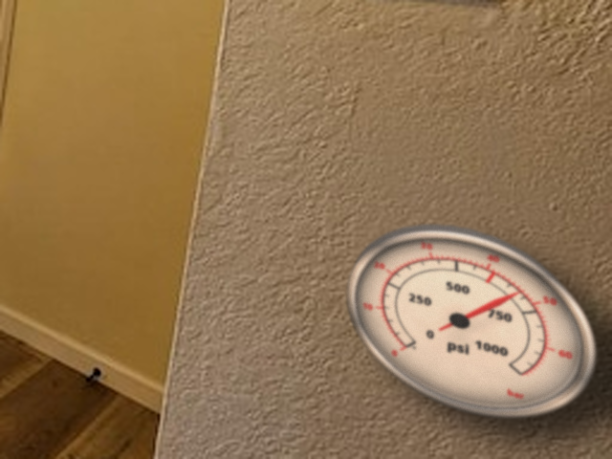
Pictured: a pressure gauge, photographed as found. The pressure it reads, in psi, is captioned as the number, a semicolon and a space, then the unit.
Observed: 675; psi
